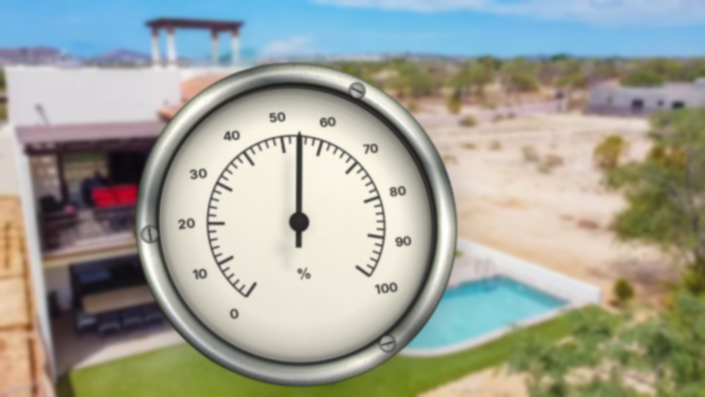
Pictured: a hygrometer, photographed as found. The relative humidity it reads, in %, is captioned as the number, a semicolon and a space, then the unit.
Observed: 54; %
